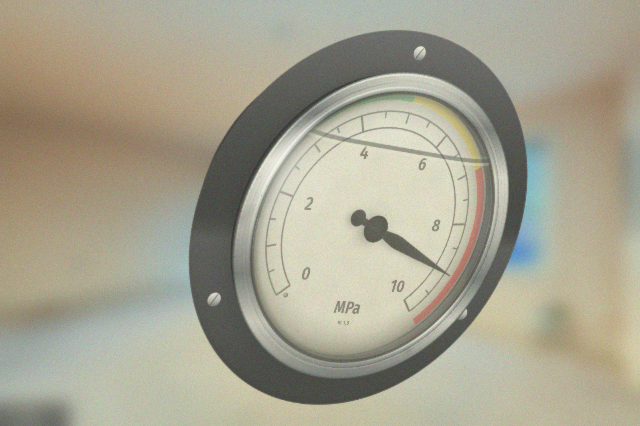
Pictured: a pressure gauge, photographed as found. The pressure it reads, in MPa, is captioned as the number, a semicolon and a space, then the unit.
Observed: 9; MPa
